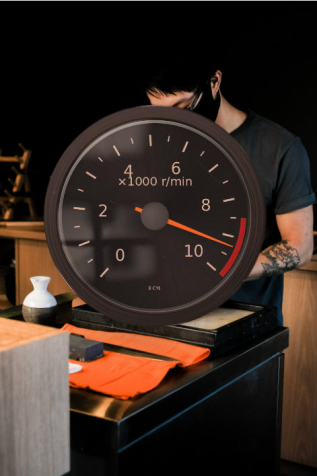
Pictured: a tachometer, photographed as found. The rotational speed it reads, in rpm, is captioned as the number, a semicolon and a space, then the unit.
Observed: 9250; rpm
